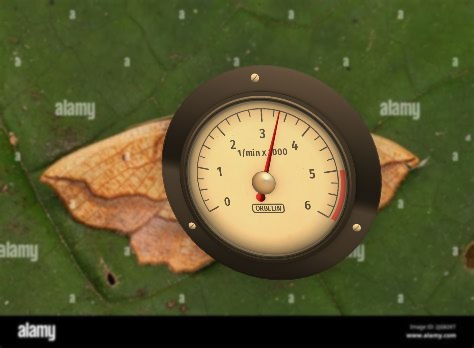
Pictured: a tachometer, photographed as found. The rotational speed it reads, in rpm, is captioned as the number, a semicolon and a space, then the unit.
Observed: 3375; rpm
